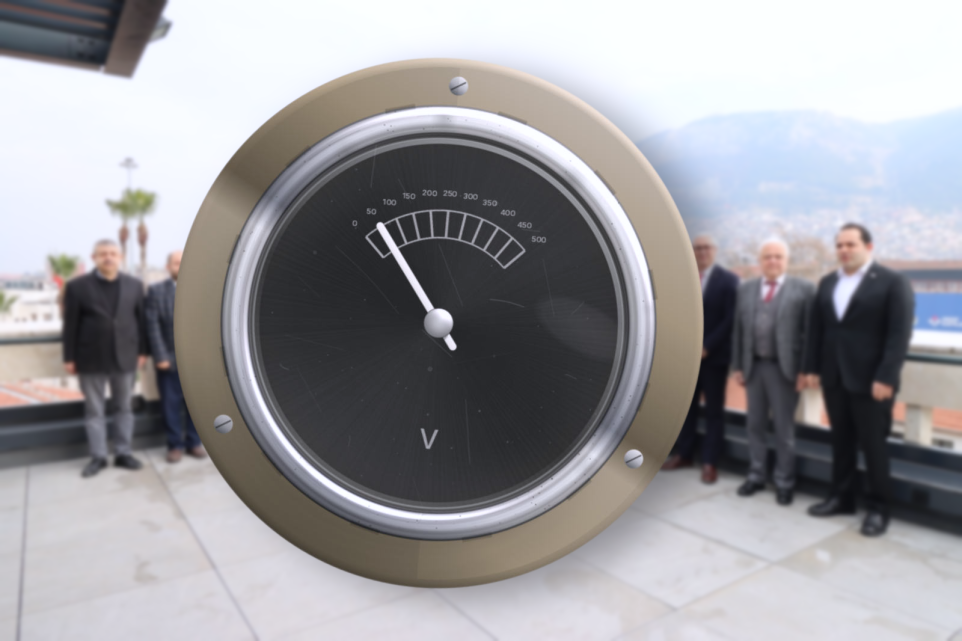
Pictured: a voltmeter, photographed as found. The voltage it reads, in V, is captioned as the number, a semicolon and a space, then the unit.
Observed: 50; V
